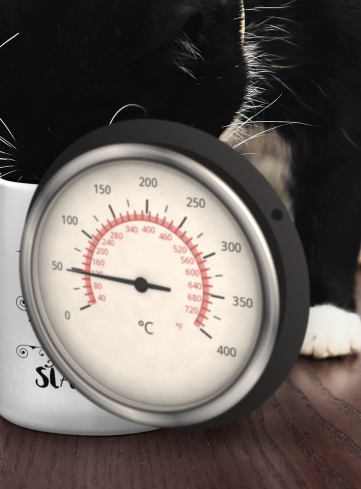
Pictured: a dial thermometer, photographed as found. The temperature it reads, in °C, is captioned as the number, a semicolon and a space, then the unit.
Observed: 50; °C
